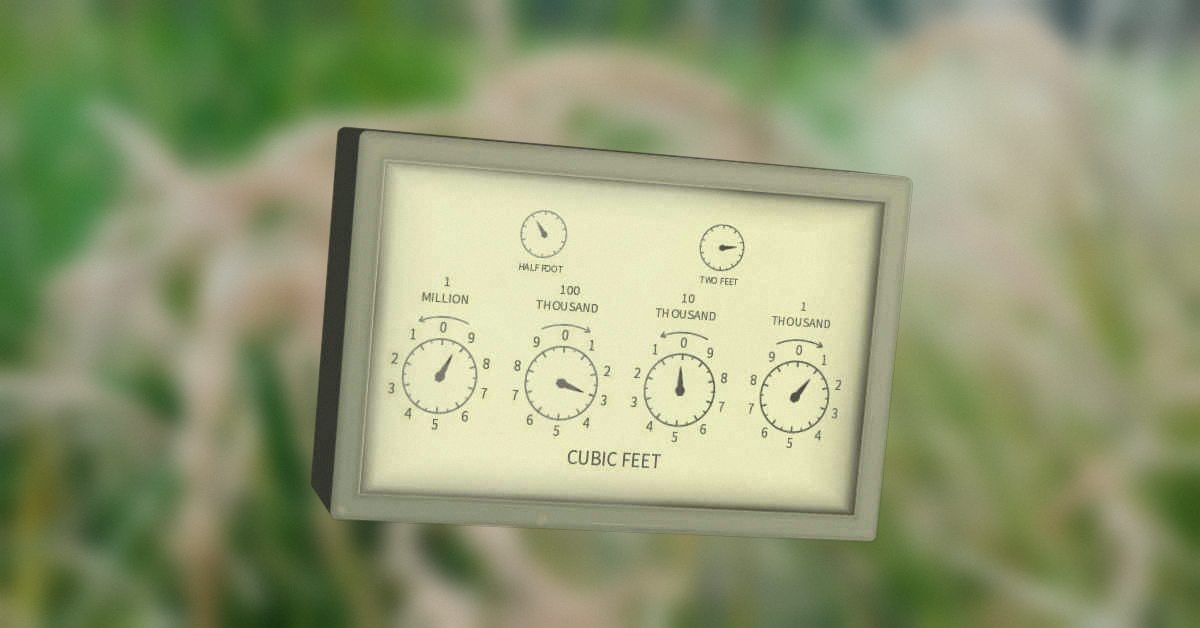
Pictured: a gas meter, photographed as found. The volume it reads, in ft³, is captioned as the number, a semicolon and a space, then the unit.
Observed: 930100; ft³
